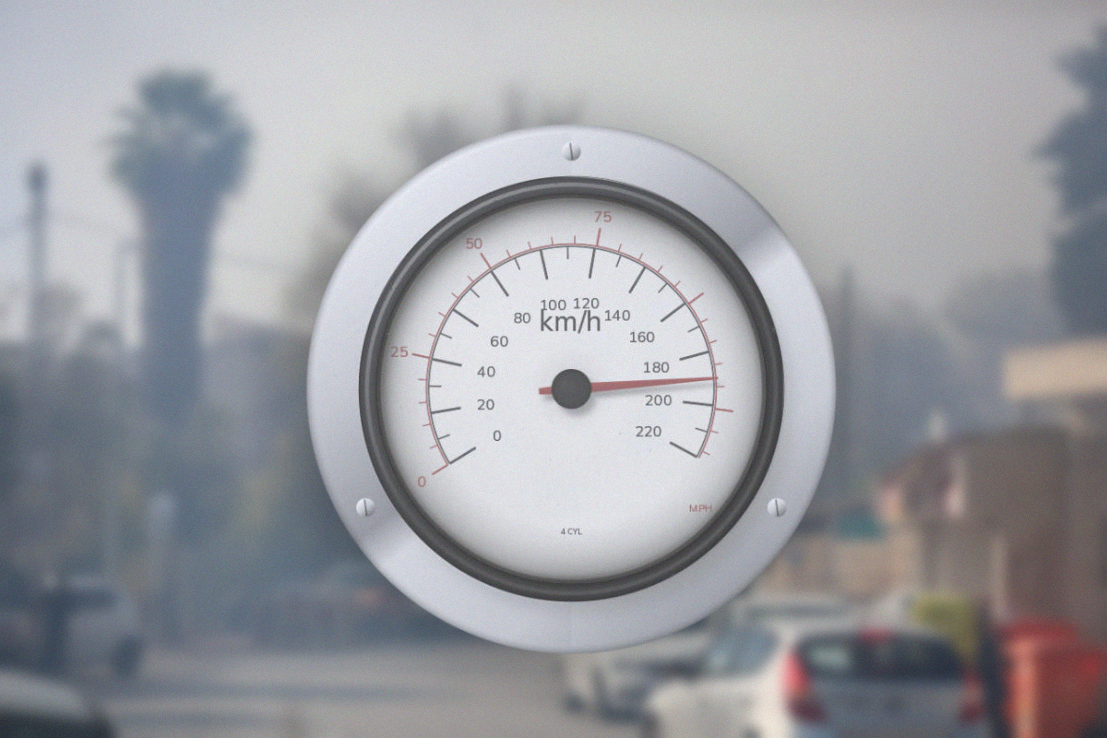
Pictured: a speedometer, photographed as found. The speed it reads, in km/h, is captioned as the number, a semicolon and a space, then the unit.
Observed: 190; km/h
